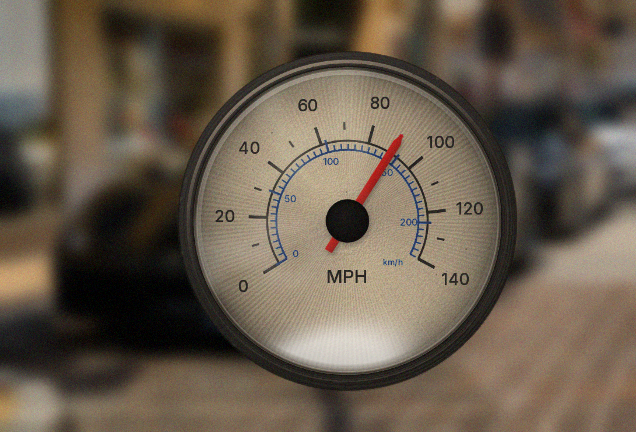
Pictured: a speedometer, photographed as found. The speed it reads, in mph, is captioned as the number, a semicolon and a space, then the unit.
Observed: 90; mph
